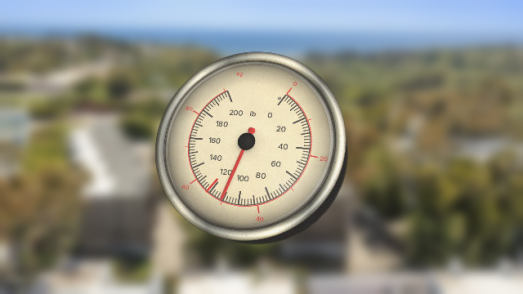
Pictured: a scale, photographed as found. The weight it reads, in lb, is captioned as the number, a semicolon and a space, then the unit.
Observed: 110; lb
